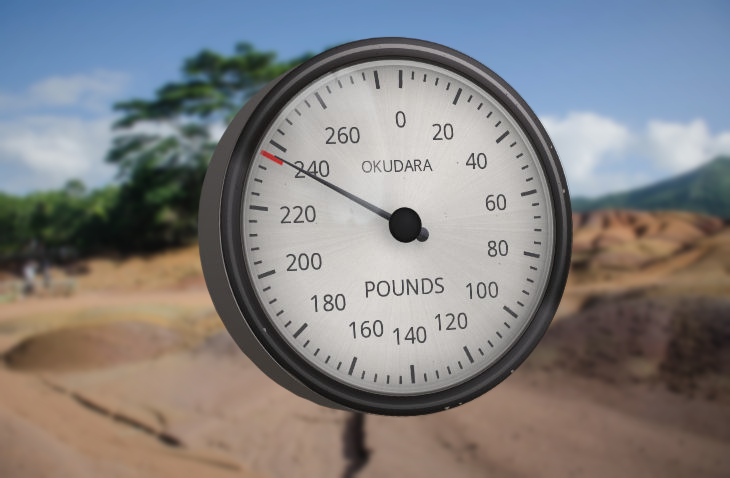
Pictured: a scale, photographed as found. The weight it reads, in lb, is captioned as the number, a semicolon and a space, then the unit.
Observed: 236; lb
